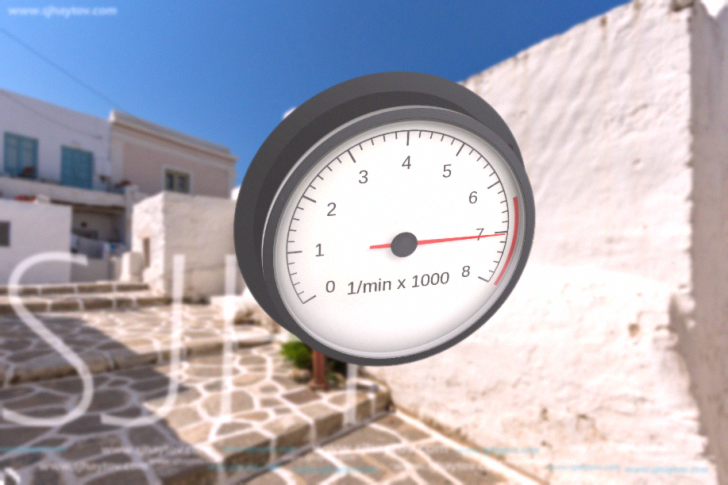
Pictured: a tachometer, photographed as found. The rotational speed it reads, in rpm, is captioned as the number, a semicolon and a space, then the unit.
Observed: 7000; rpm
